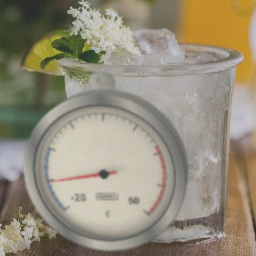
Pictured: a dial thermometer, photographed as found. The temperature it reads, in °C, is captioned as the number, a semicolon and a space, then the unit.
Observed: -10; °C
